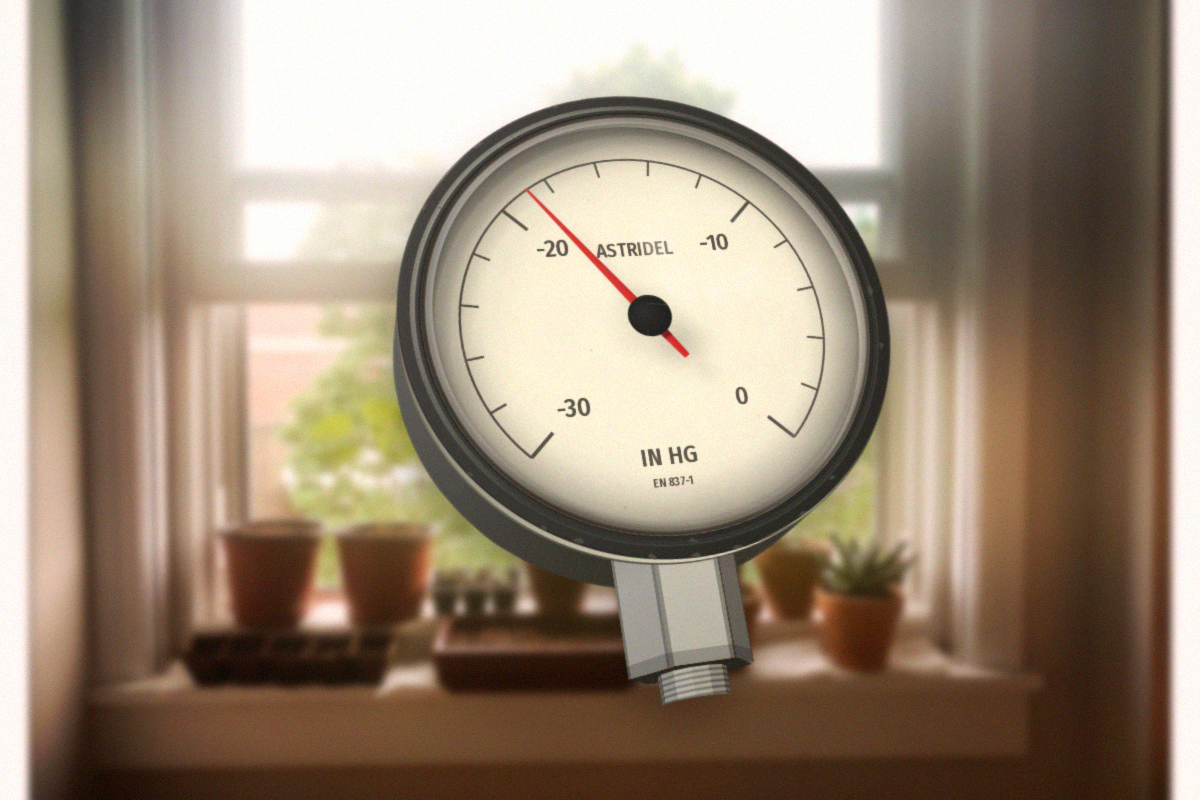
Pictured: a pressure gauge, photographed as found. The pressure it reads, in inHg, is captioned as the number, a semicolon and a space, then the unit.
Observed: -19; inHg
